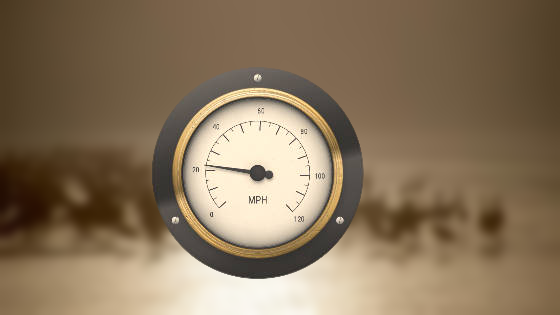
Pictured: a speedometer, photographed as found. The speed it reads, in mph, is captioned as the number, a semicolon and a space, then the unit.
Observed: 22.5; mph
